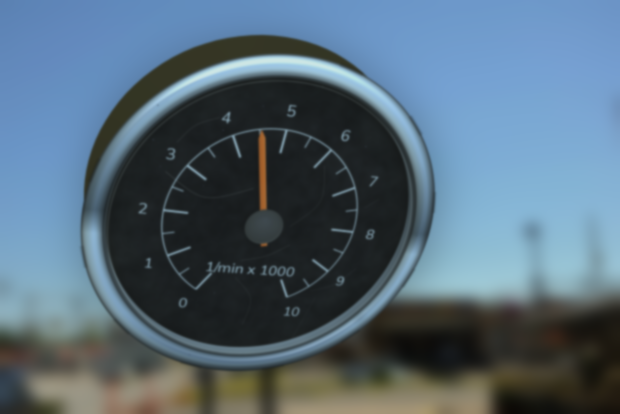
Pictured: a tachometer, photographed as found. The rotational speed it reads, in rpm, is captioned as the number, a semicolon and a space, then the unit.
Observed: 4500; rpm
